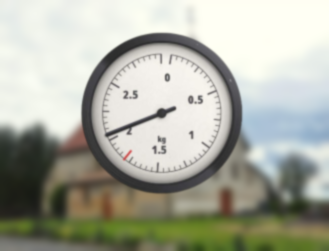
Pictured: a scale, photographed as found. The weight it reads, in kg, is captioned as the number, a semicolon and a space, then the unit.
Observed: 2.05; kg
